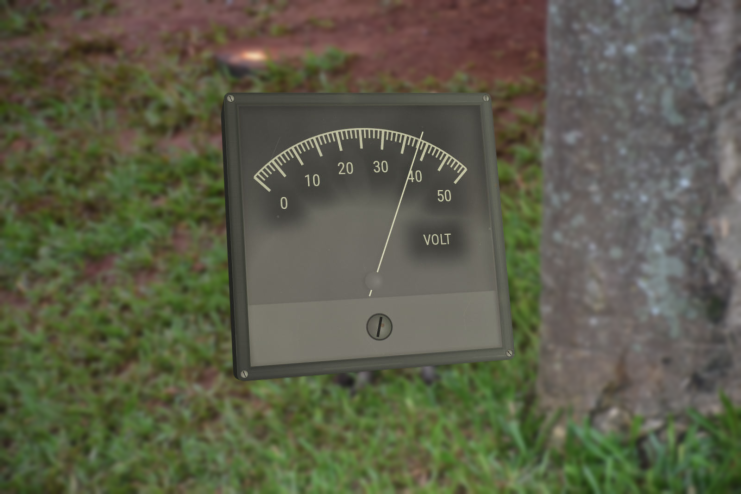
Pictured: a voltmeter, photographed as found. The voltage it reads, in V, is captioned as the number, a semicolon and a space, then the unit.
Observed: 38; V
